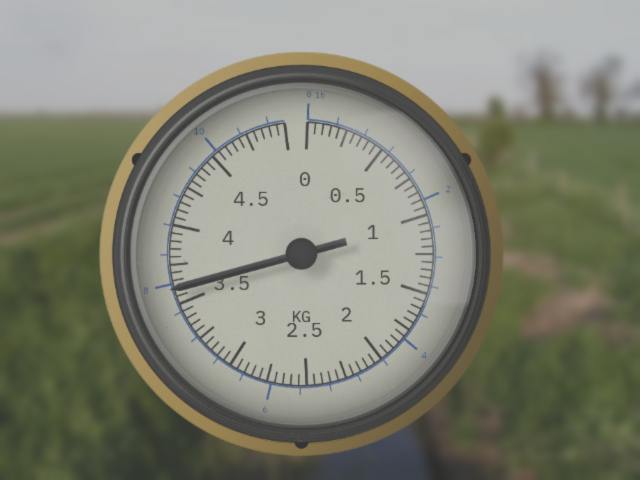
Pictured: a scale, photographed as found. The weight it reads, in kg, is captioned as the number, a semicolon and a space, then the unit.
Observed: 3.6; kg
